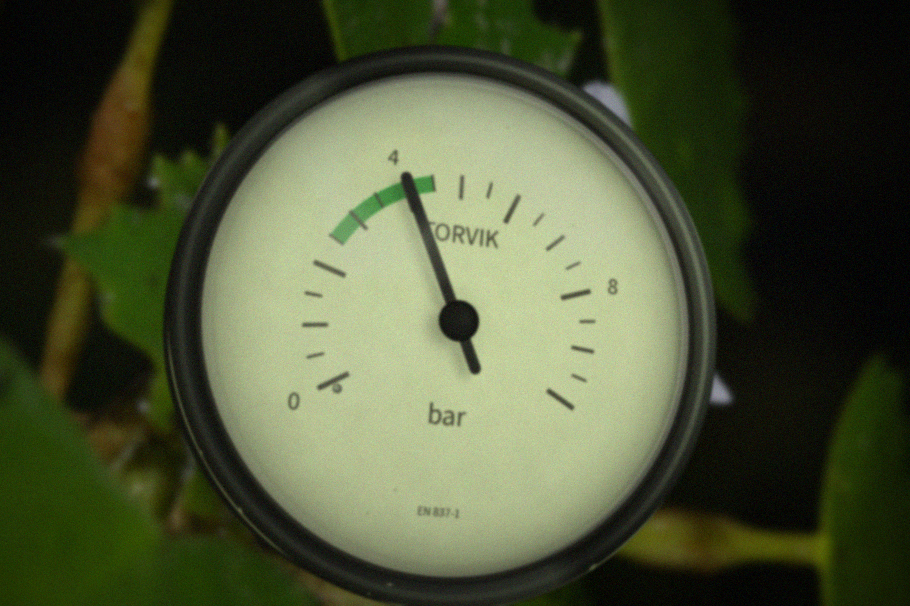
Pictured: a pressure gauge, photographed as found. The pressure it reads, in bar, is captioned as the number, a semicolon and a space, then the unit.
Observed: 4; bar
